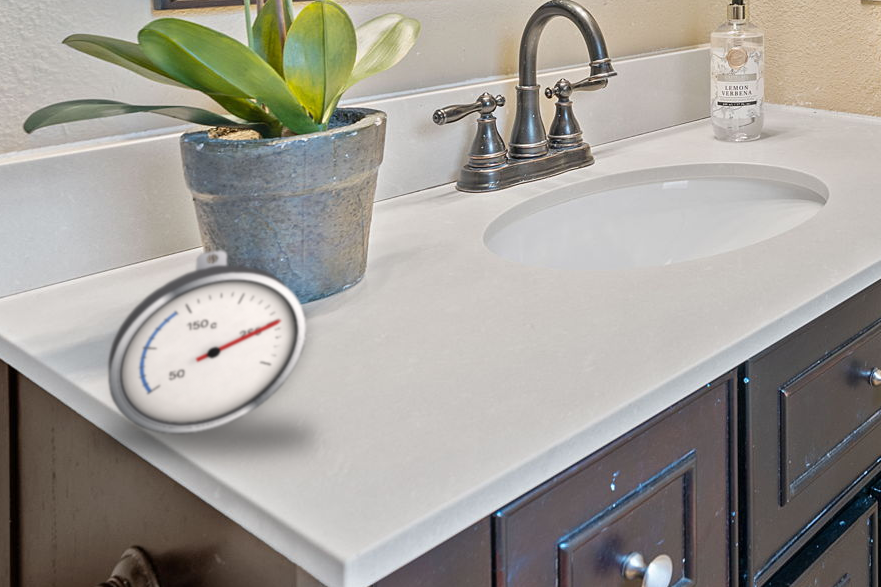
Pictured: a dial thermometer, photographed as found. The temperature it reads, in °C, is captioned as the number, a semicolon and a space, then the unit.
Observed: 250; °C
